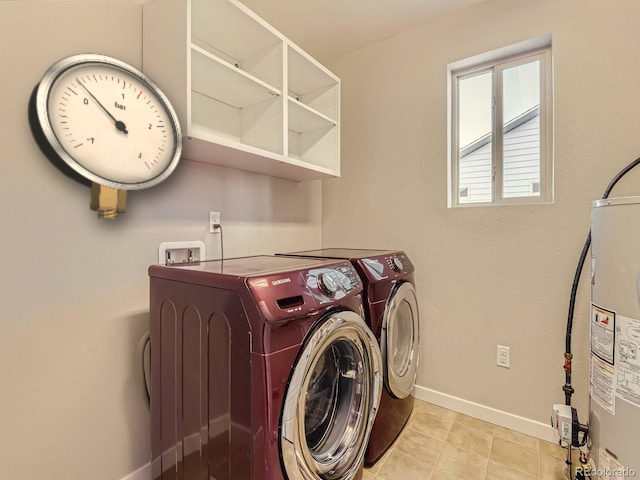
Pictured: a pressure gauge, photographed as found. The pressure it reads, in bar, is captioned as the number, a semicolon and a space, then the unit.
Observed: 0.2; bar
